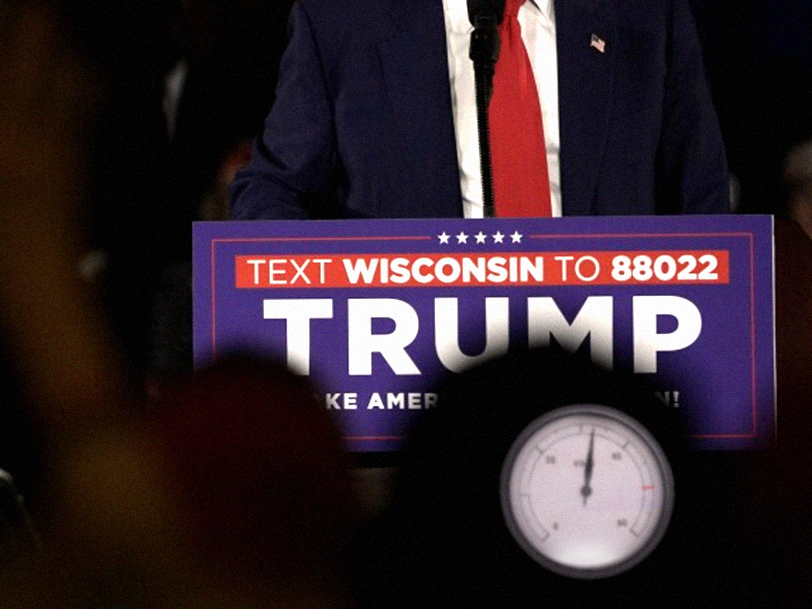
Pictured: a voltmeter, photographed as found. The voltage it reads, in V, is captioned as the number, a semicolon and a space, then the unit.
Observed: 32.5; V
